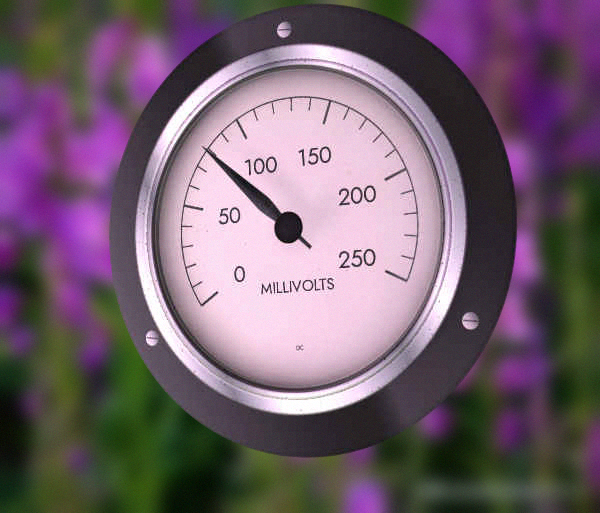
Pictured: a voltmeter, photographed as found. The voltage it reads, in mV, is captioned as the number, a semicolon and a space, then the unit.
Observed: 80; mV
